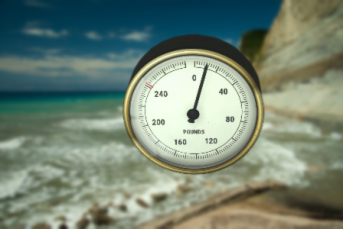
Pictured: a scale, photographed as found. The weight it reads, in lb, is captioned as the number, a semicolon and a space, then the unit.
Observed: 10; lb
